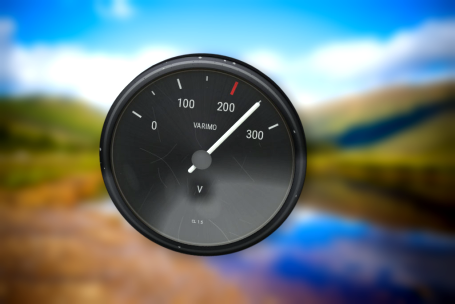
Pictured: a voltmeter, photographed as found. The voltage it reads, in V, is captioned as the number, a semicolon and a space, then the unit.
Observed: 250; V
